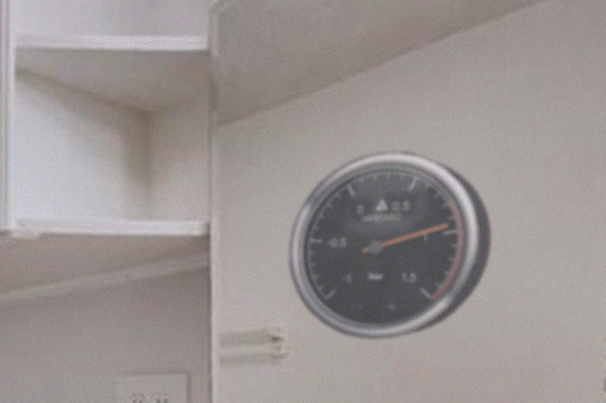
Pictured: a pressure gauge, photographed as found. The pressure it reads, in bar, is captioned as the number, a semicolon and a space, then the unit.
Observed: 0.95; bar
